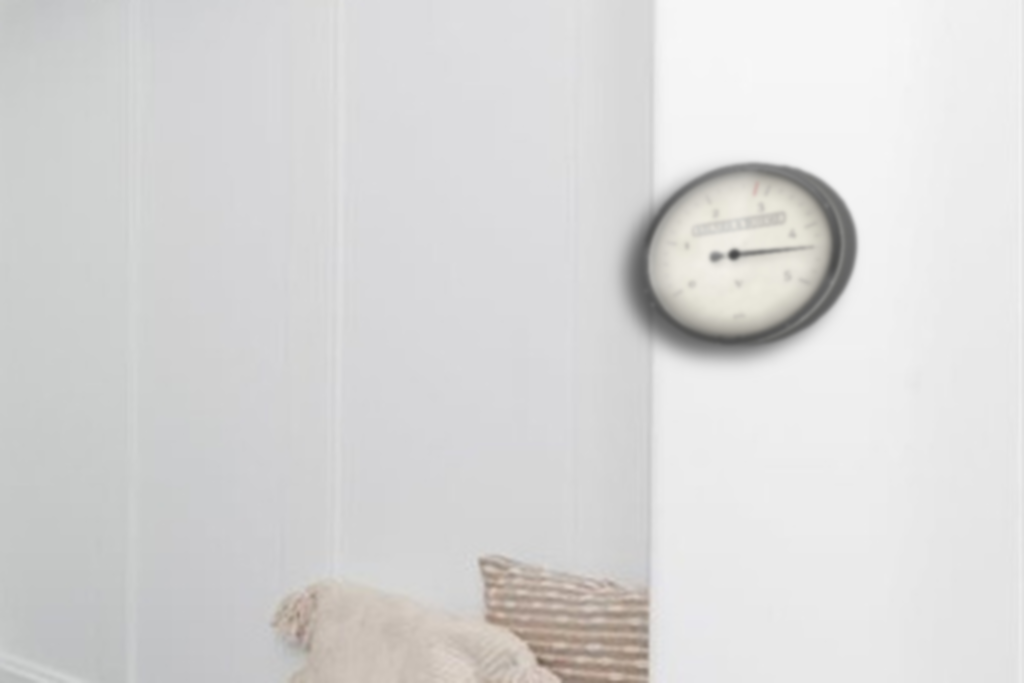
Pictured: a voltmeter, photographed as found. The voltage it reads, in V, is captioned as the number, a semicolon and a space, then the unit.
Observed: 4.4; V
